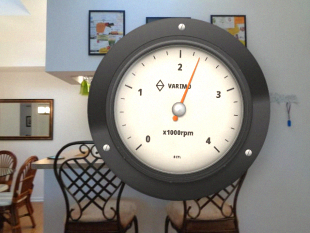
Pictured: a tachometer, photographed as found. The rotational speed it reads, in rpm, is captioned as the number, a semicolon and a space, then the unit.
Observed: 2300; rpm
